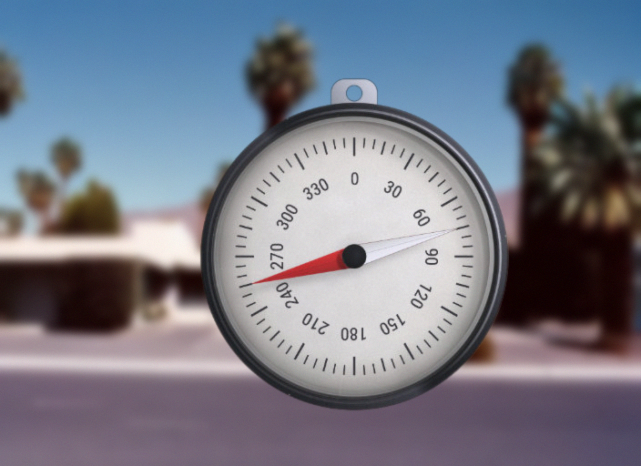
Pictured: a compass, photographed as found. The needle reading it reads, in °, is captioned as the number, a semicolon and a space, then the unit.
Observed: 255; °
